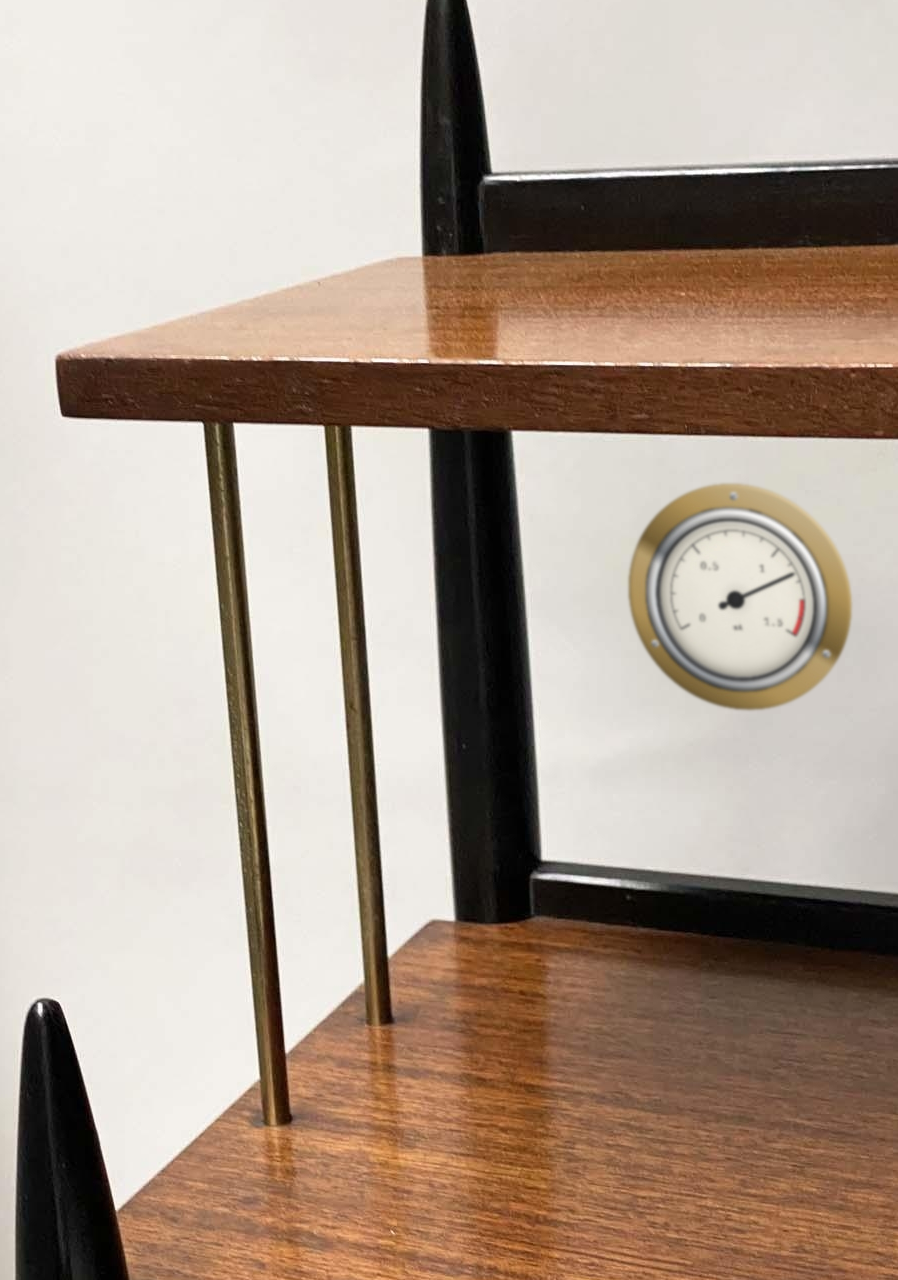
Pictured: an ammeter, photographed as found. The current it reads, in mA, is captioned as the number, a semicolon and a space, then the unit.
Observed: 1.15; mA
